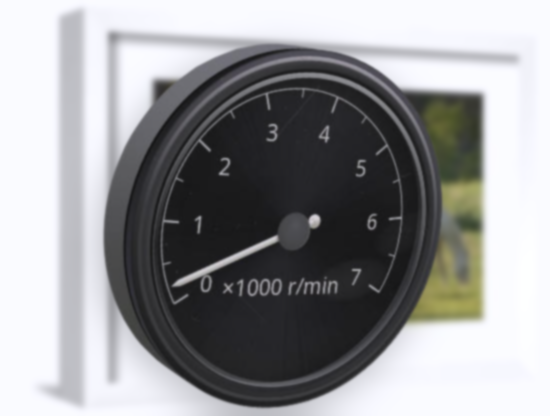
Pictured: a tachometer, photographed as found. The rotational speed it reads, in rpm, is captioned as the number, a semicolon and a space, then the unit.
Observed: 250; rpm
